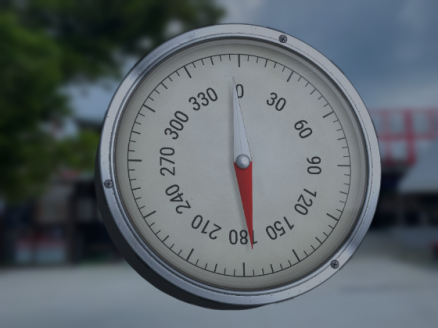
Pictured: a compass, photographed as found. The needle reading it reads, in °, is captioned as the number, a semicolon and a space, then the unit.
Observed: 175; °
